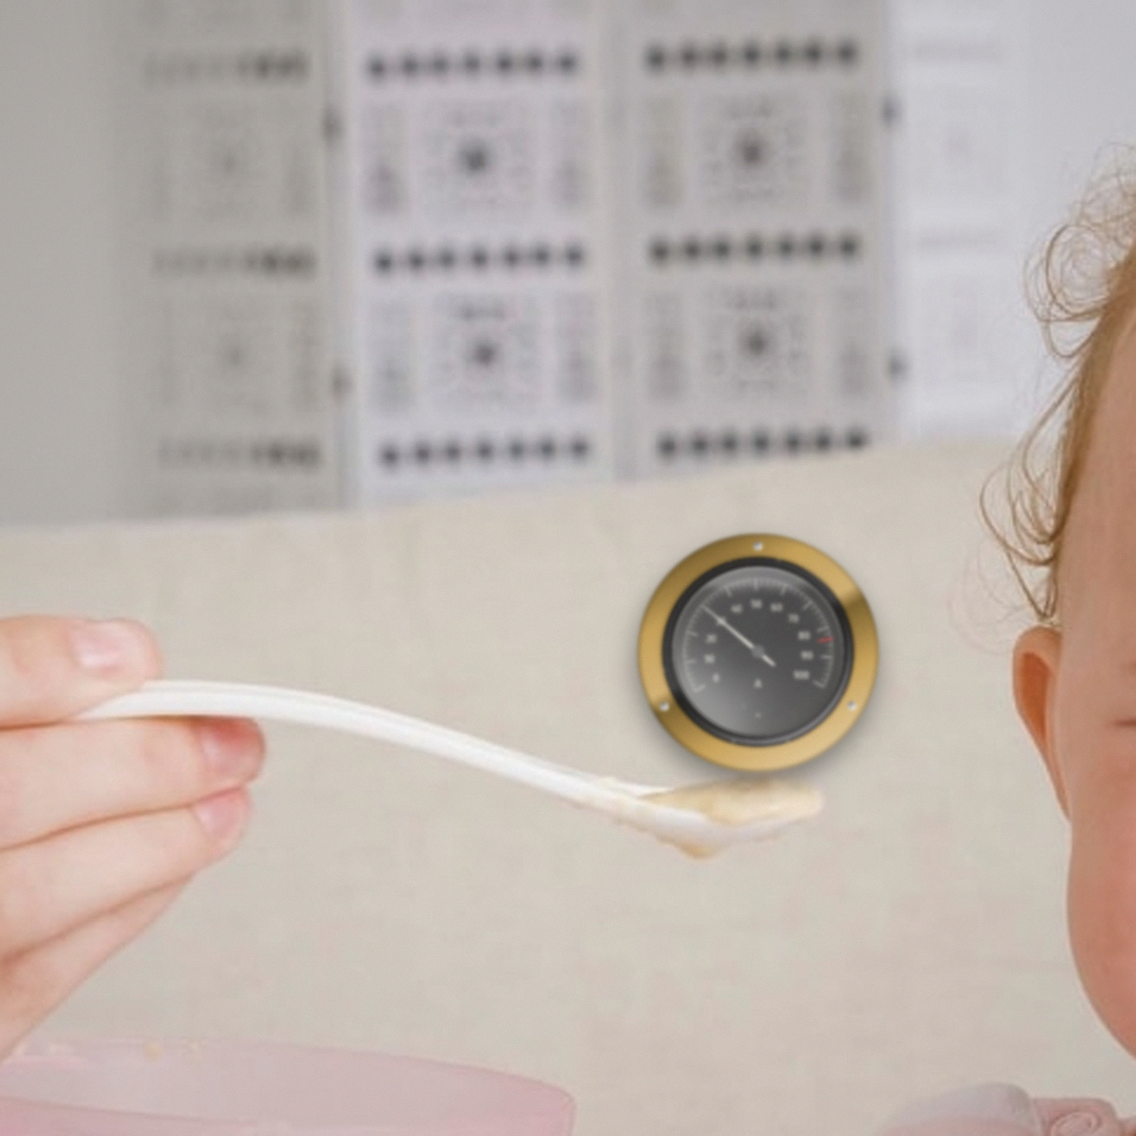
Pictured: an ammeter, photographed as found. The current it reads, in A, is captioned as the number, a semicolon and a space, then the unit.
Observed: 30; A
